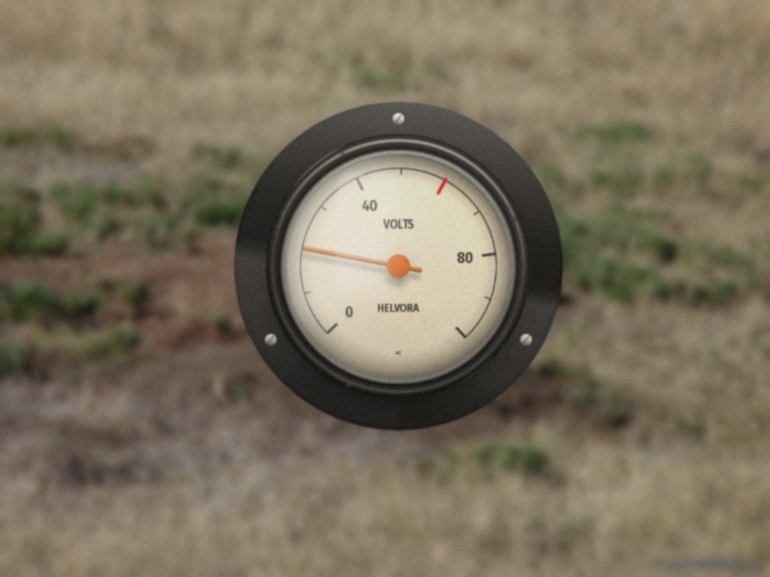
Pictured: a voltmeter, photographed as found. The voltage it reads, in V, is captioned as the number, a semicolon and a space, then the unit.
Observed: 20; V
